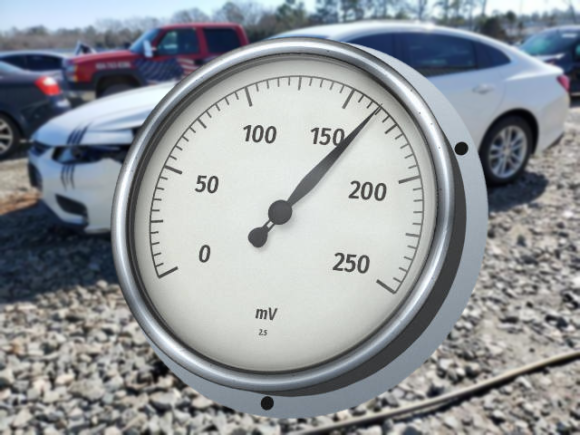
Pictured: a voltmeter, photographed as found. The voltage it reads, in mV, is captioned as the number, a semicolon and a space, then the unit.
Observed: 165; mV
